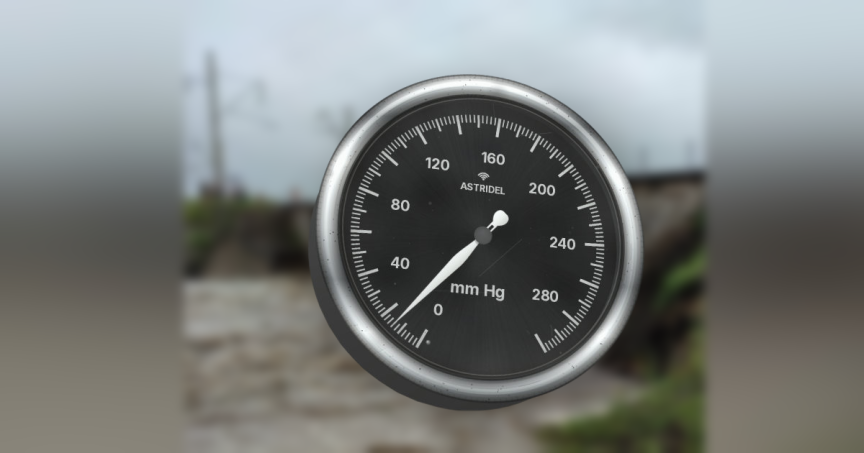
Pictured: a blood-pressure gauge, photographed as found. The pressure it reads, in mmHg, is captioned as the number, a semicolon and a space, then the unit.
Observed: 14; mmHg
